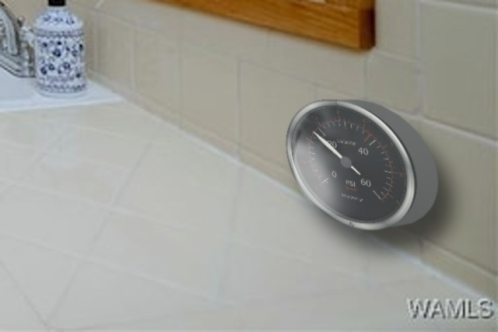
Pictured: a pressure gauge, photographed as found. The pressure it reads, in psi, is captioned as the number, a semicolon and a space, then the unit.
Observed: 18; psi
